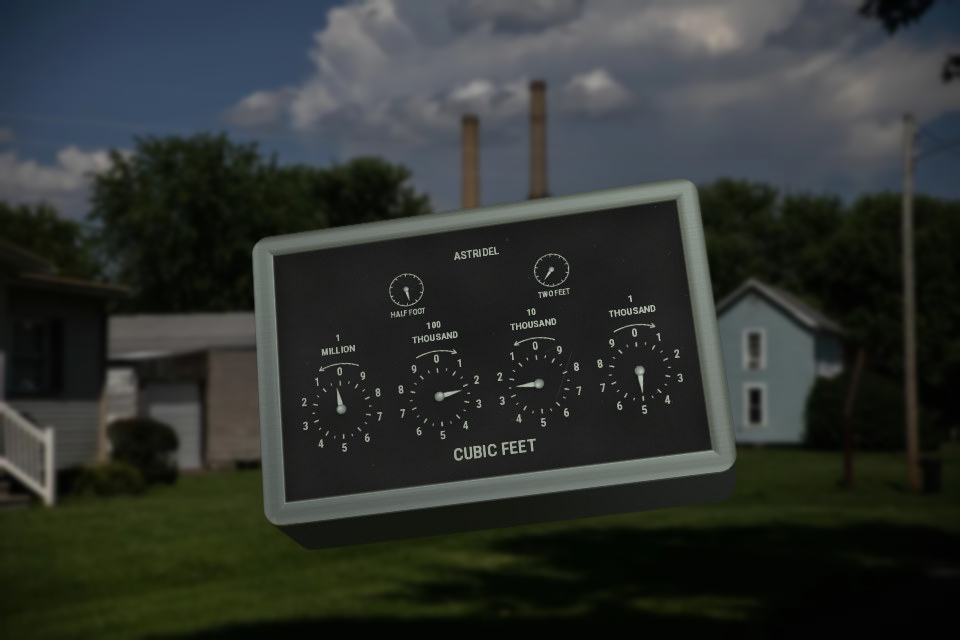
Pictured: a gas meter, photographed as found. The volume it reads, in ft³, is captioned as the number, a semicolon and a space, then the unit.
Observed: 22500; ft³
